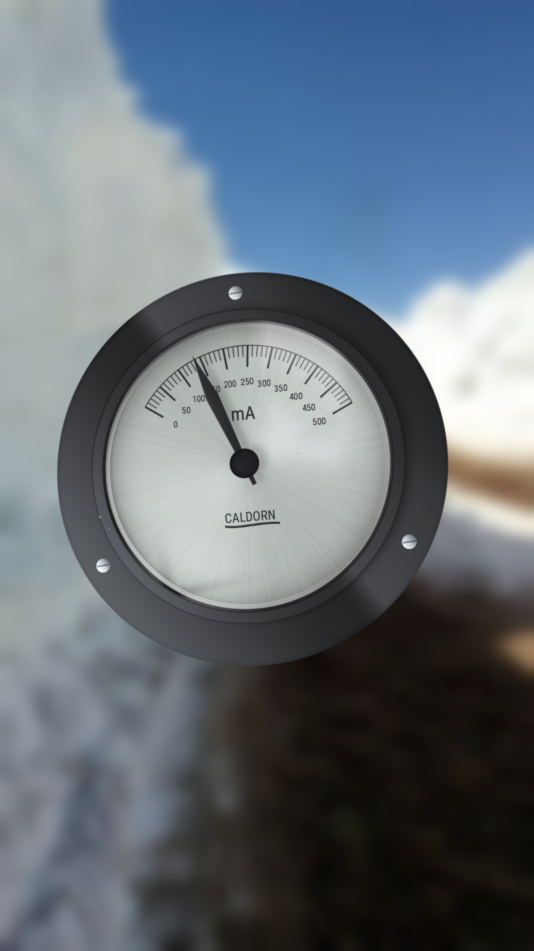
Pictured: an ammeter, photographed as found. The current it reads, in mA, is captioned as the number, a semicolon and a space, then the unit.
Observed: 140; mA
